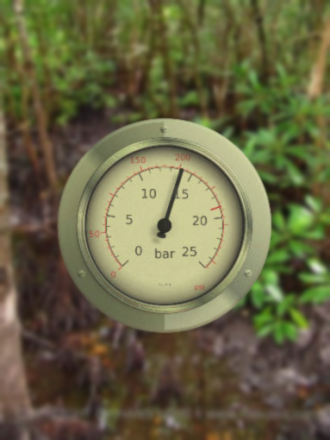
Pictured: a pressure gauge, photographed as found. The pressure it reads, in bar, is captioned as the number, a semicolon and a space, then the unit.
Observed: 14; bar
